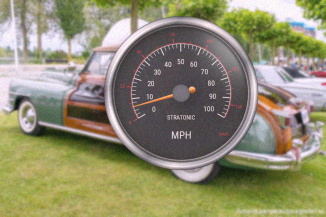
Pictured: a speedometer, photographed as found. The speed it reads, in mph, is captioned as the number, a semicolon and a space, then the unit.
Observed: 6; mph
